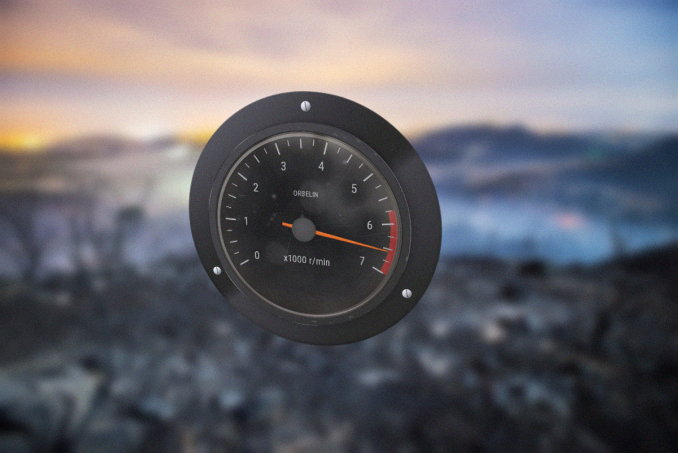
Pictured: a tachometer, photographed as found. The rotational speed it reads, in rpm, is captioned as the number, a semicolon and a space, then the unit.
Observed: 6500; rpm
